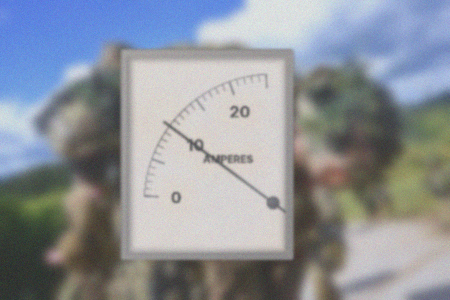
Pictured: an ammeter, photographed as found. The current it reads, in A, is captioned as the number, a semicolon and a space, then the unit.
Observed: 10; A
